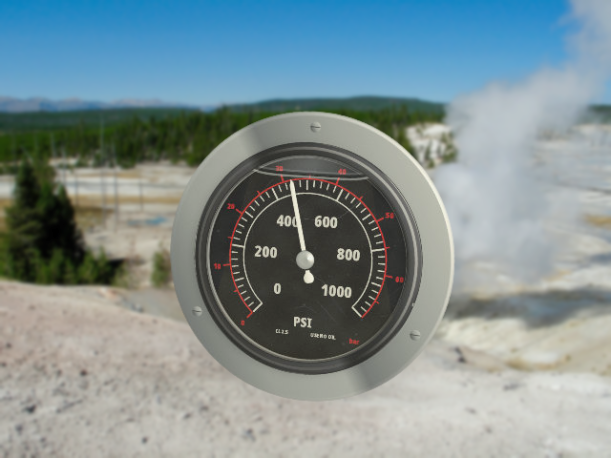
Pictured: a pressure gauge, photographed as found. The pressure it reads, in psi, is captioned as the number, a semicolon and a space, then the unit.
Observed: 460; psi
